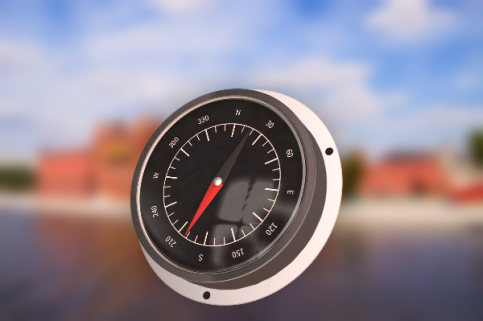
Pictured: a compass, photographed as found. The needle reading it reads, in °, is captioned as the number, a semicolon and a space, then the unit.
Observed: 200; °
